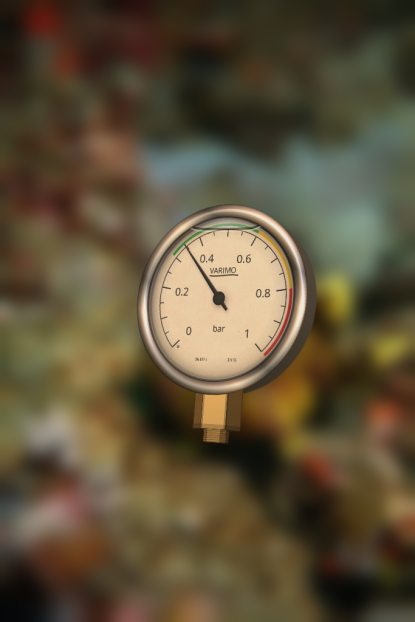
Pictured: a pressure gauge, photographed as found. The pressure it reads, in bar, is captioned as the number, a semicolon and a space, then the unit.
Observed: 0.35; bar
